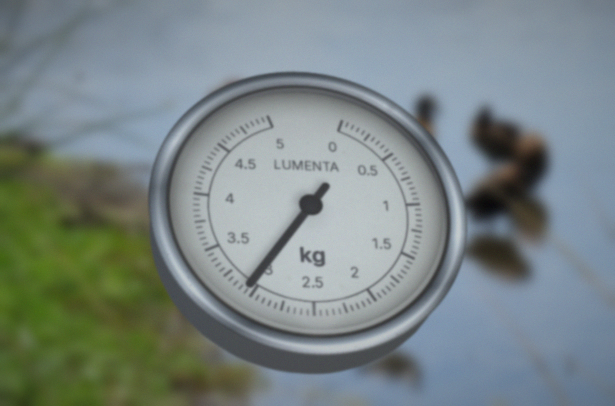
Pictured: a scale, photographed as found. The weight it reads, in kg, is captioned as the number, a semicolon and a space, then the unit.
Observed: 3.05; kg
